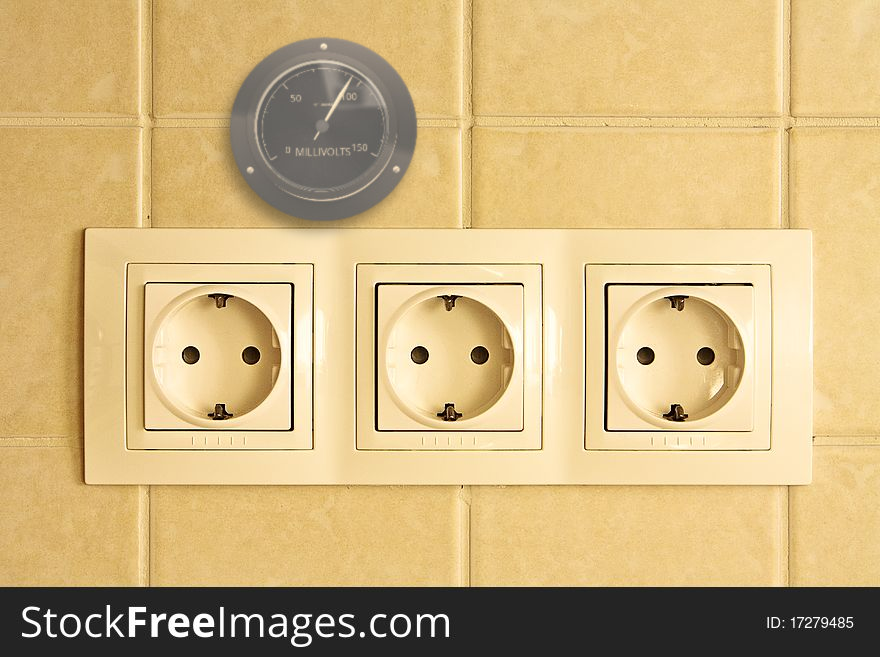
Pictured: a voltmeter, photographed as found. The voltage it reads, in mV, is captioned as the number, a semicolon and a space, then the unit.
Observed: 95; mV
